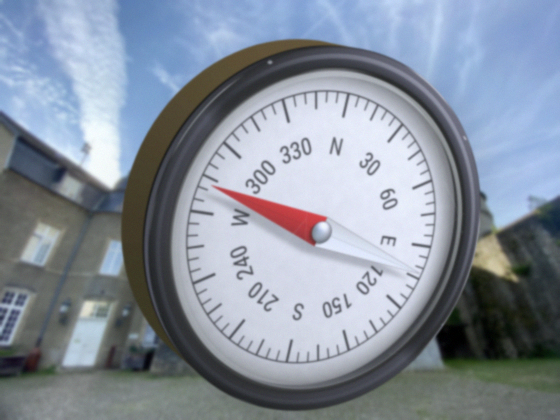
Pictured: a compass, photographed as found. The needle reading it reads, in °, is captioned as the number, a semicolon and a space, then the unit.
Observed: 282.5; °
